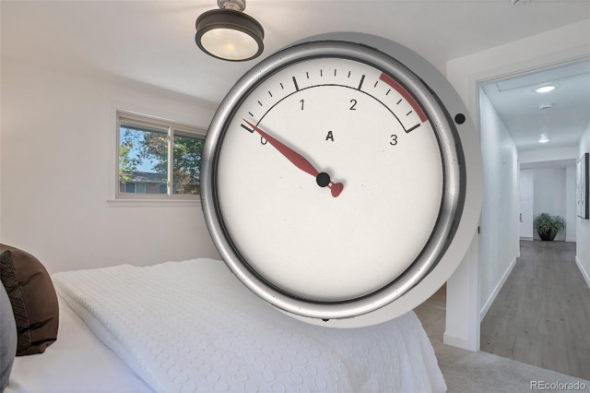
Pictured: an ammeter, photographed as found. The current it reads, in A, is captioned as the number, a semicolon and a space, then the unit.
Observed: 0.1; A
